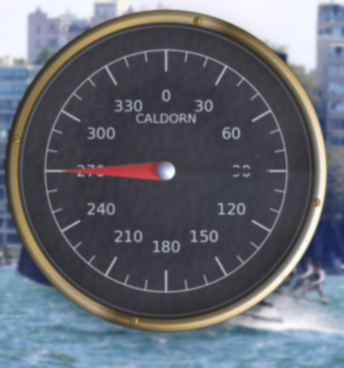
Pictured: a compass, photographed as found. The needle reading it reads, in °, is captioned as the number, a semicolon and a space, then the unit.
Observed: 270; °
